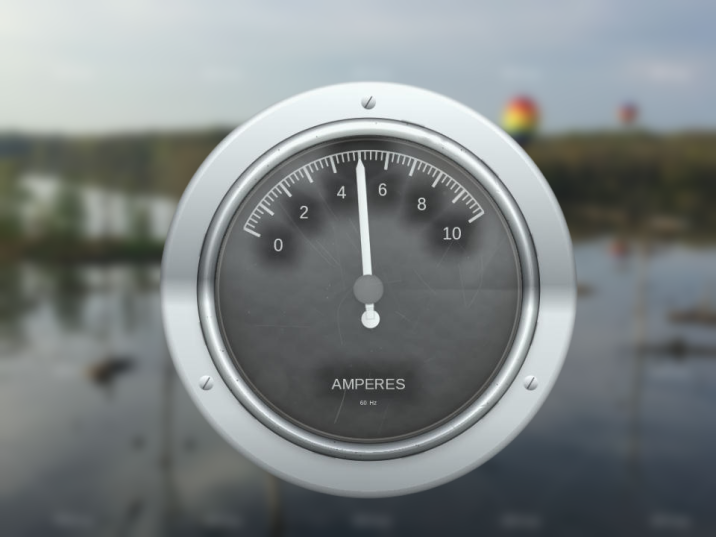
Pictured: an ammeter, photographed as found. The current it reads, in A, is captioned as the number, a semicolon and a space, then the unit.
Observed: 5; A
